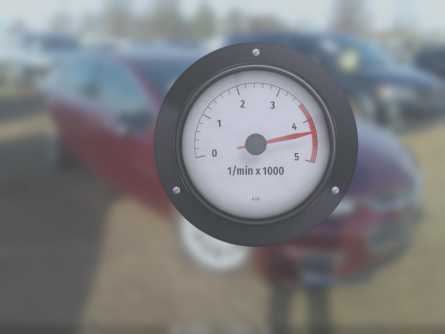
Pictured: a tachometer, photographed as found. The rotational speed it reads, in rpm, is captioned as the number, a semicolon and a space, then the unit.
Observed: 4300; rpm
